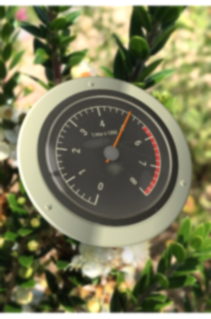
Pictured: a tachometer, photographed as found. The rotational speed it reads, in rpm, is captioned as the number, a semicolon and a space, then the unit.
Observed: 5000; rpm
